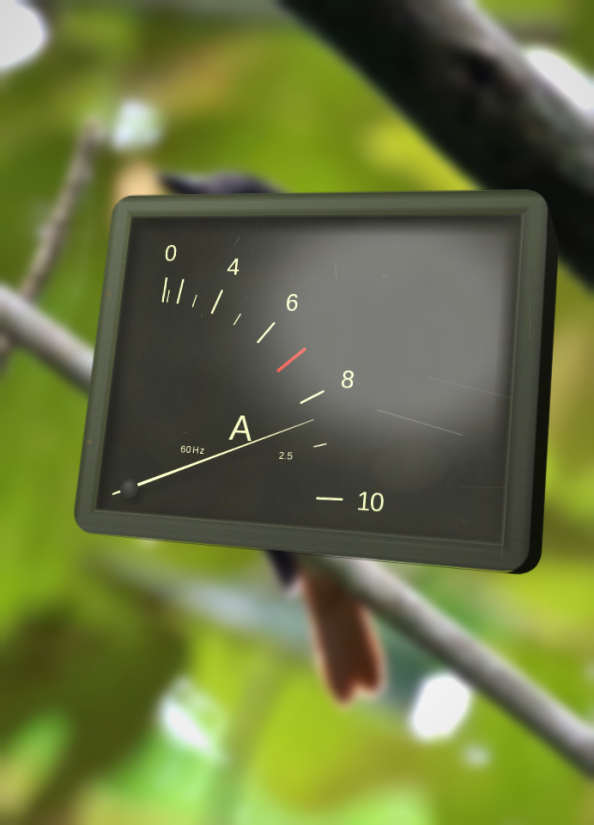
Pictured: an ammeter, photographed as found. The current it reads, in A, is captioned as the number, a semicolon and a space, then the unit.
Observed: 8.5; A
